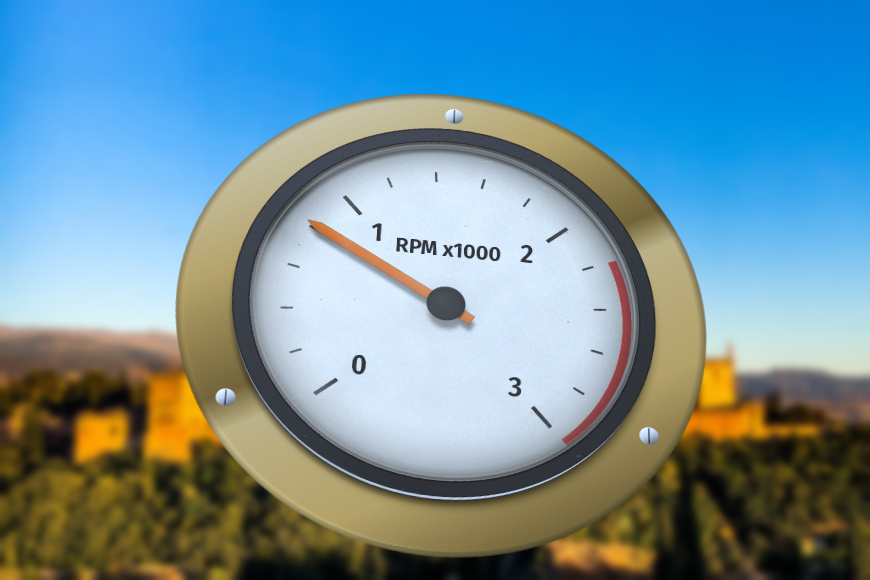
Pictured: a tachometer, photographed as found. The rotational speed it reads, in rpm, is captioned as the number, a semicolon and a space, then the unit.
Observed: 800; rpm
